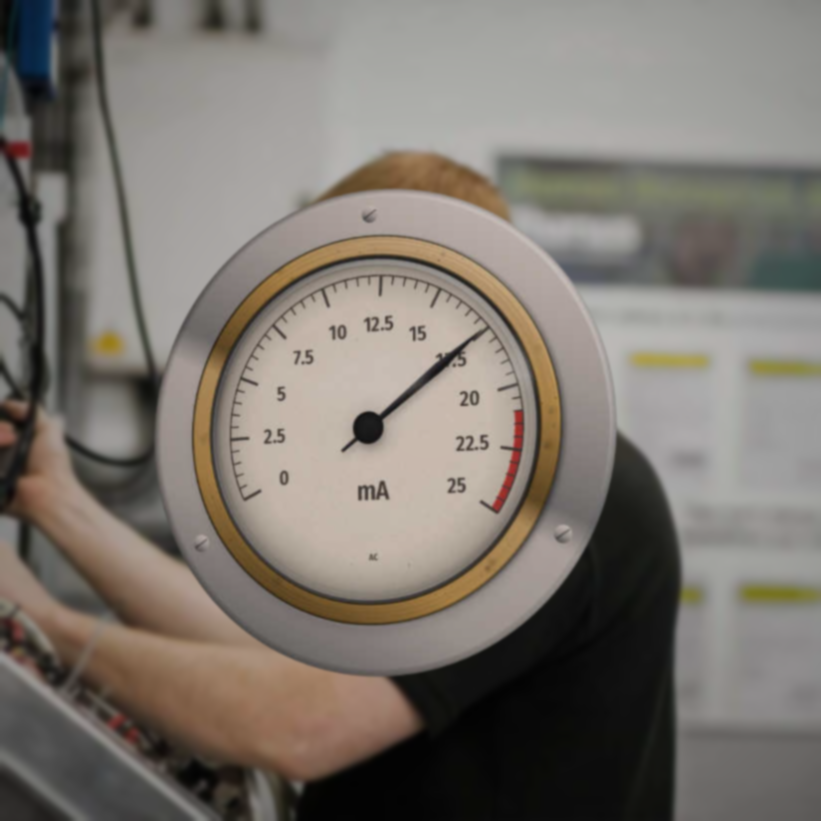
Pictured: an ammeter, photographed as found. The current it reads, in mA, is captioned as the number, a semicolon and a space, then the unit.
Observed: 17.5; mA
